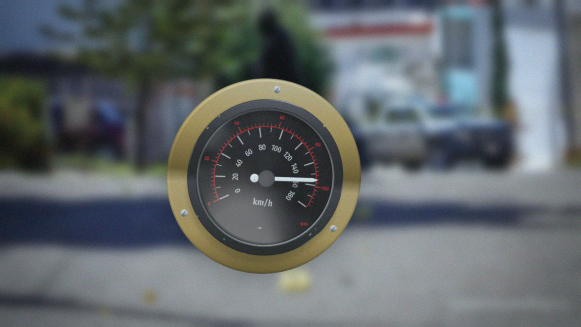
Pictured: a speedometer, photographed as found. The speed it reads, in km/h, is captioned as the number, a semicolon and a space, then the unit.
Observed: 155; km/h
